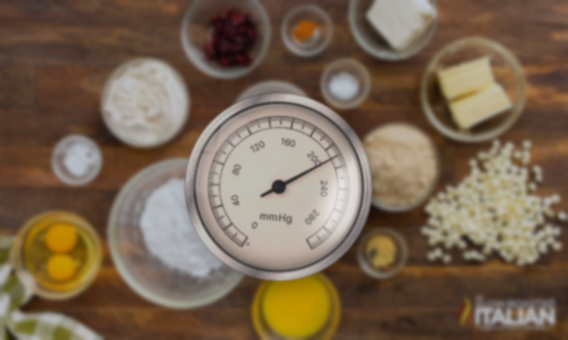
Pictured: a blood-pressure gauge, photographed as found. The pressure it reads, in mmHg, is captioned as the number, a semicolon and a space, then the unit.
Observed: 210; mmHg
